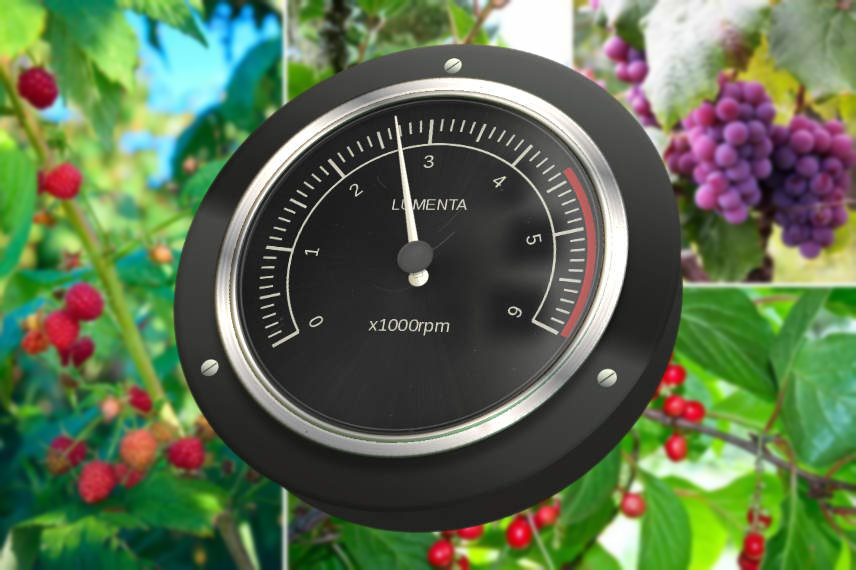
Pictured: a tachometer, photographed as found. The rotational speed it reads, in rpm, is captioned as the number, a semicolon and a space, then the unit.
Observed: 2700; rpm
